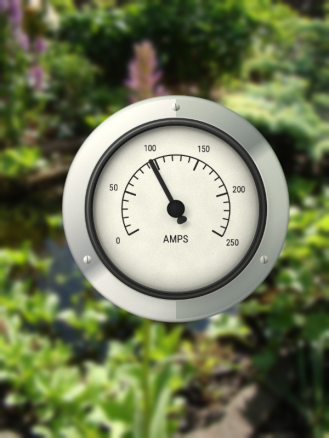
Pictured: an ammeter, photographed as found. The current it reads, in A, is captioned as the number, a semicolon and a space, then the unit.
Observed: 95; A
